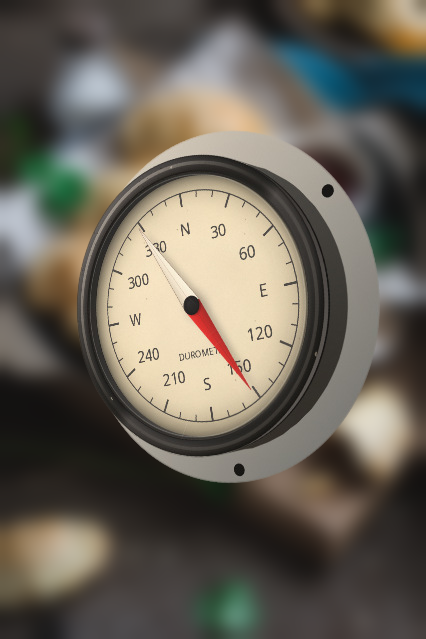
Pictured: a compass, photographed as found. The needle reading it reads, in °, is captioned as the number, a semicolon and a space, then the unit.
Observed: 150; °
